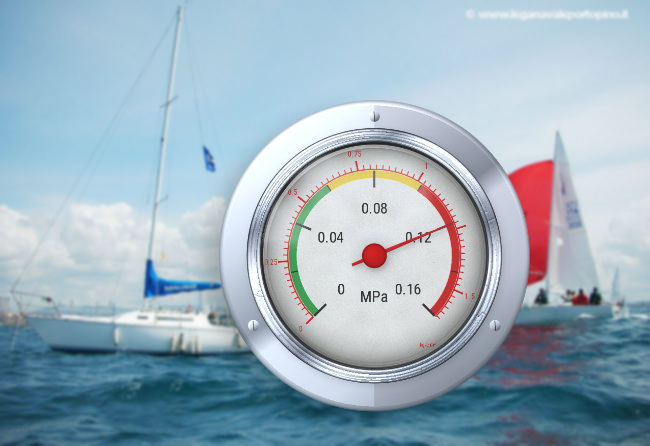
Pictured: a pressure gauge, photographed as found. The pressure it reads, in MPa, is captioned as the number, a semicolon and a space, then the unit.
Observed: 0.12; MPa
